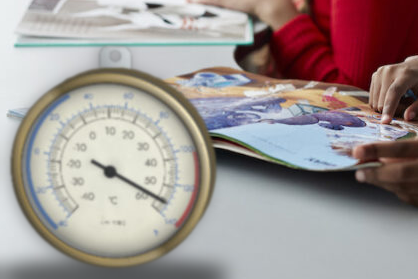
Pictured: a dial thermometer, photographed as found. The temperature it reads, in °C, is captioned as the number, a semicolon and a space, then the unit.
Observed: 55; °C
